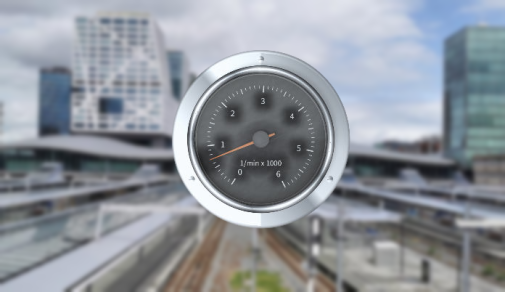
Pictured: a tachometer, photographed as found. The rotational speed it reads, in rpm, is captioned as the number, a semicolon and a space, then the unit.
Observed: 700; rpm
